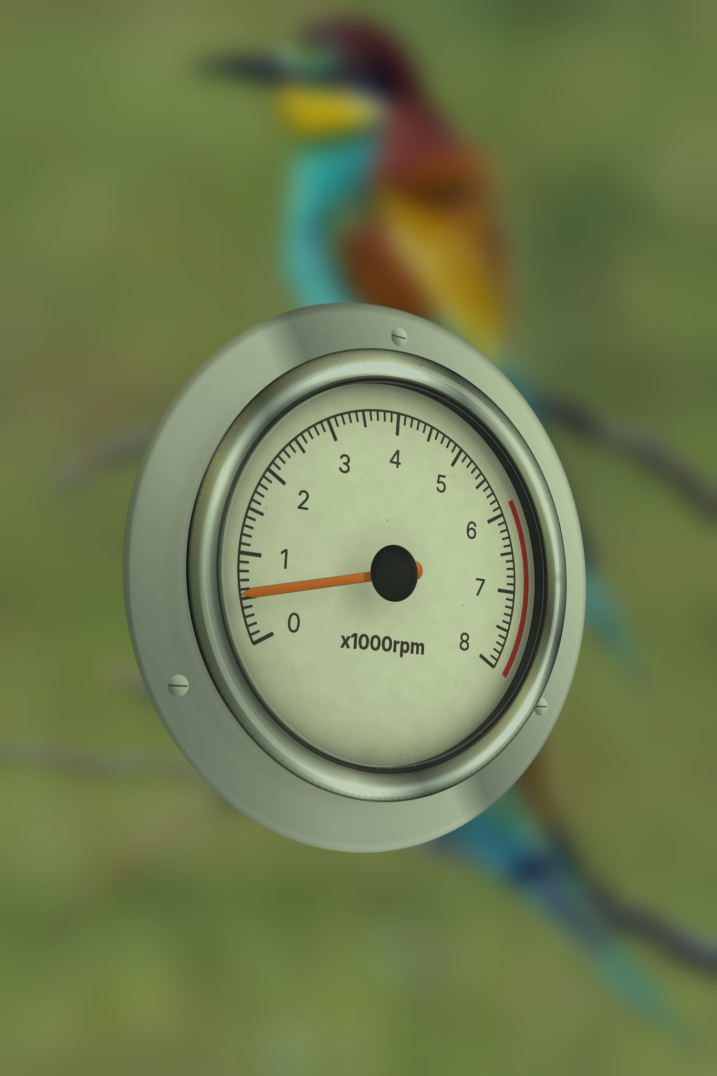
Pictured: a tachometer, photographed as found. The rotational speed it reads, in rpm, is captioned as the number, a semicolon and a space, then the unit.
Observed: 550; rpm
